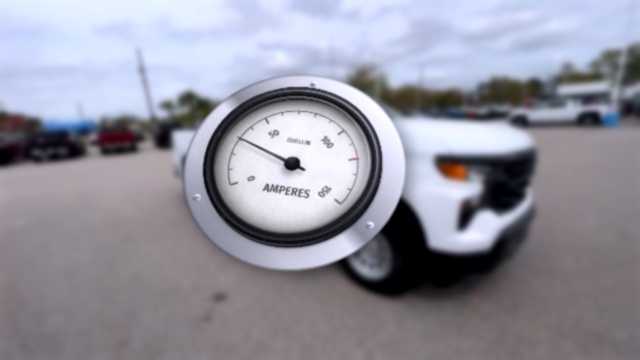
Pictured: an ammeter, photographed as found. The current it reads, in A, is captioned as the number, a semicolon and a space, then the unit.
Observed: 30; A
